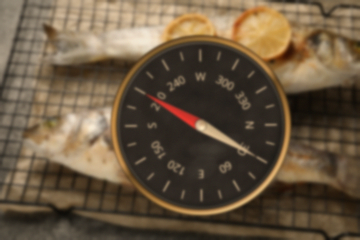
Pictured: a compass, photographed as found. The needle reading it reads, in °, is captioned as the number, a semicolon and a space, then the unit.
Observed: 210; °
